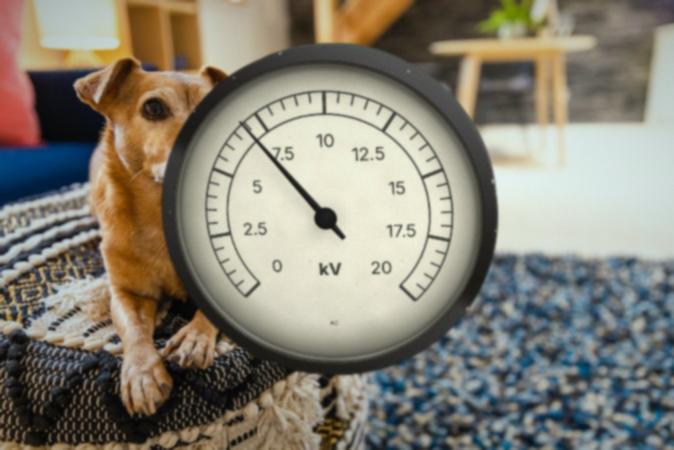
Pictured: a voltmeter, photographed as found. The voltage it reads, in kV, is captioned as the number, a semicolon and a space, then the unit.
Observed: 7; kV
